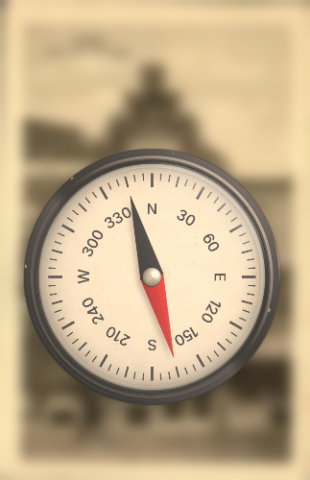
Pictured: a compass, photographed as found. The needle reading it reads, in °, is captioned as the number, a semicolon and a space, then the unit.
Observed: 165; °
